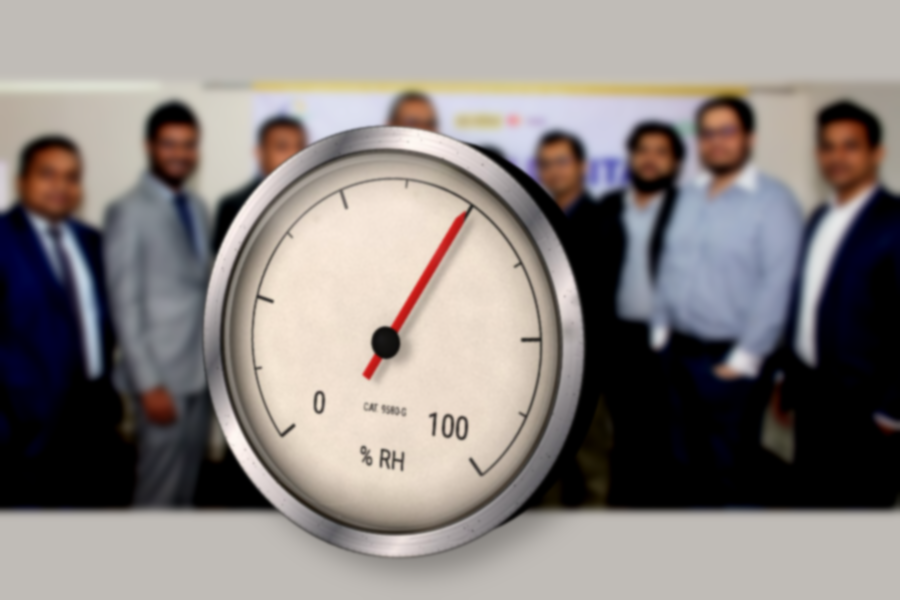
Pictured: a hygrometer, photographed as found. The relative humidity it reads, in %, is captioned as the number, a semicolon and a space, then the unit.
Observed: 60; %
